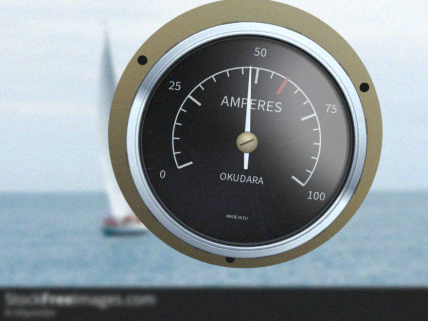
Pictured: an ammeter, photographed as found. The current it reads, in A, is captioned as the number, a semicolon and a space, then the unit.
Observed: 47.5; A
